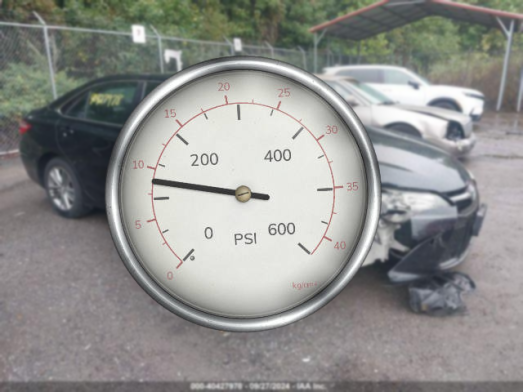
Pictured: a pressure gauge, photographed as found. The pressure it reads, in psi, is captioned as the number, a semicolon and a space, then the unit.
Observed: 125; psi
